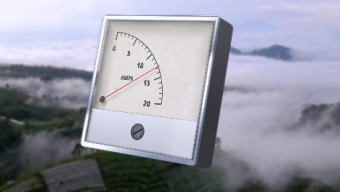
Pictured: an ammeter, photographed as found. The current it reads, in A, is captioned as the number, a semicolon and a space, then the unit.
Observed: 13; A
